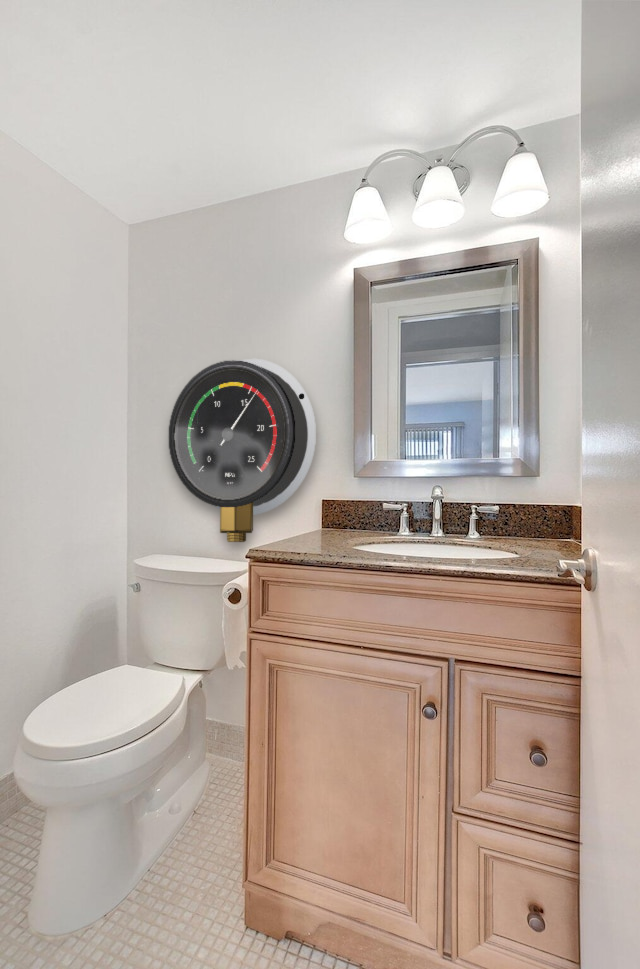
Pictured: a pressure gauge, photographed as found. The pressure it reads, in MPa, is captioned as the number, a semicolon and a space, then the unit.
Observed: 16; MPa
